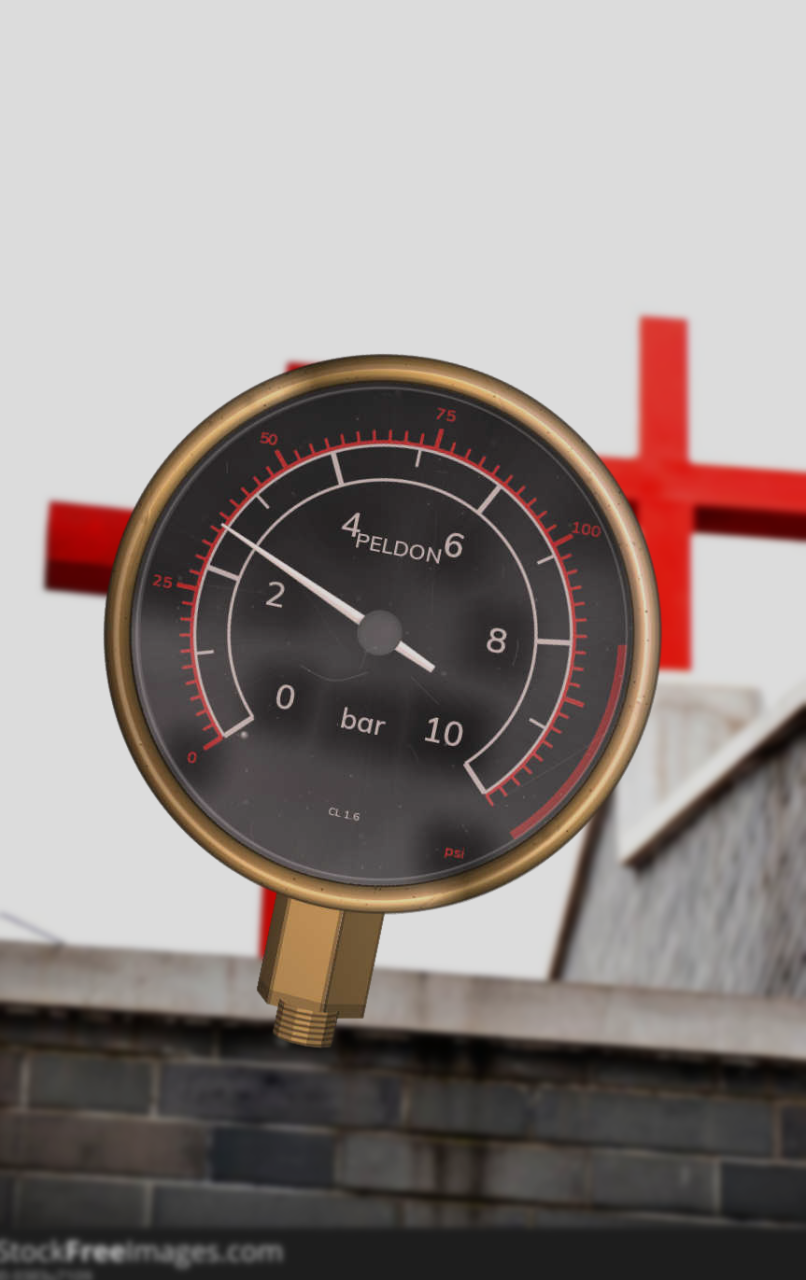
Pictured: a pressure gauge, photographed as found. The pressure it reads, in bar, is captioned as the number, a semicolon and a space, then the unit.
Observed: 2.5; bar
